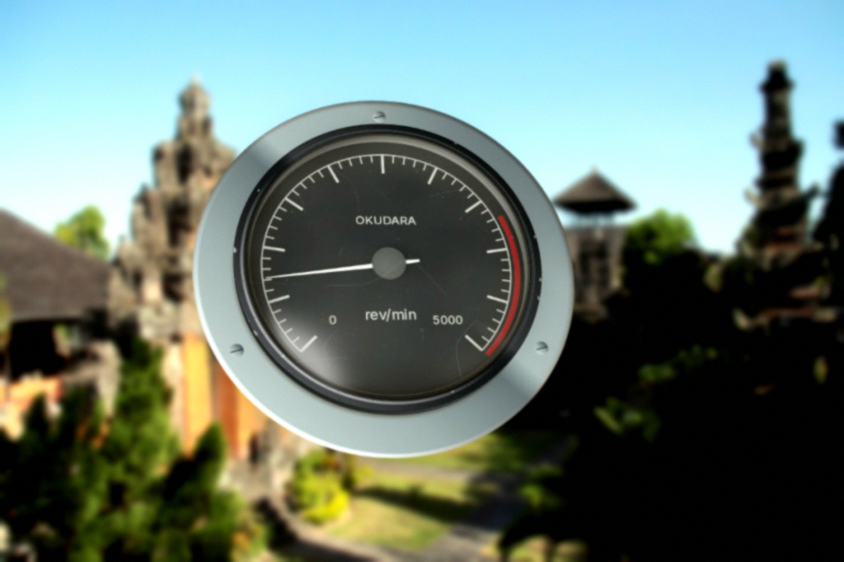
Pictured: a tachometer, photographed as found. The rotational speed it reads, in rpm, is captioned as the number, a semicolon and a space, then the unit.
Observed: 700; rpm
